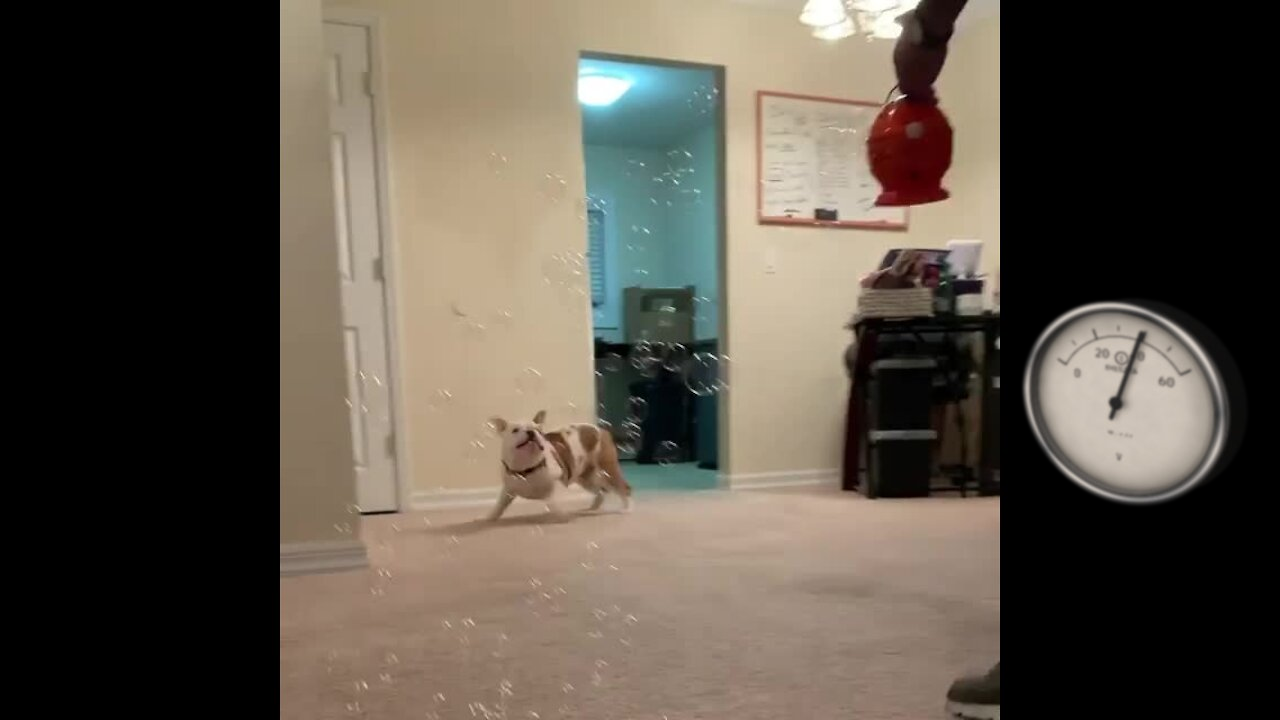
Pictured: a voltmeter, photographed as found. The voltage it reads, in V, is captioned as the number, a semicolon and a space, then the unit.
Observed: 40; V
